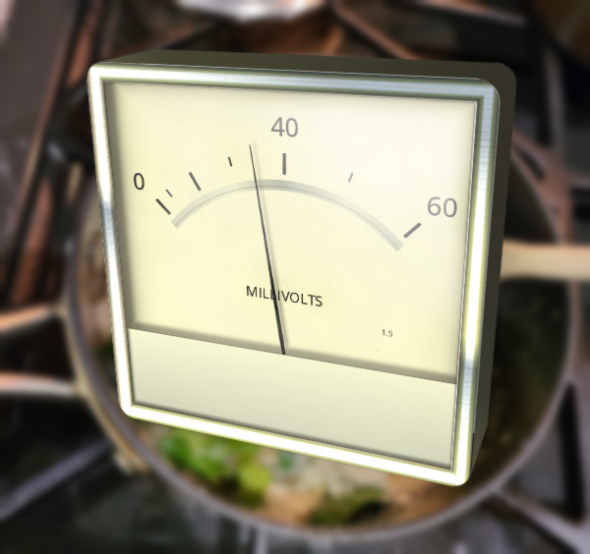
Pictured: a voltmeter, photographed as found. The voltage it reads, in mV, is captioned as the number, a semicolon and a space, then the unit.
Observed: 35; mV
